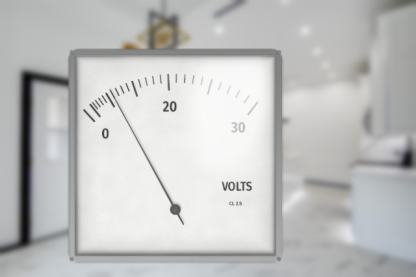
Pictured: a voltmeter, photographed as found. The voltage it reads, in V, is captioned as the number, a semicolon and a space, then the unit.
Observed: 11; V
